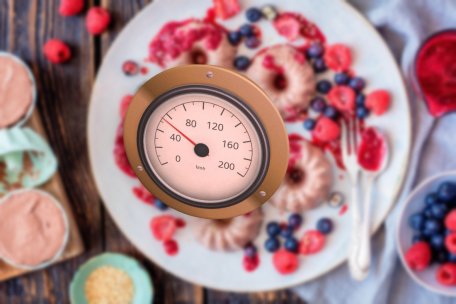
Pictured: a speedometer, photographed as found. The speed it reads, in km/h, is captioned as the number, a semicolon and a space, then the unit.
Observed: 55; km/h
